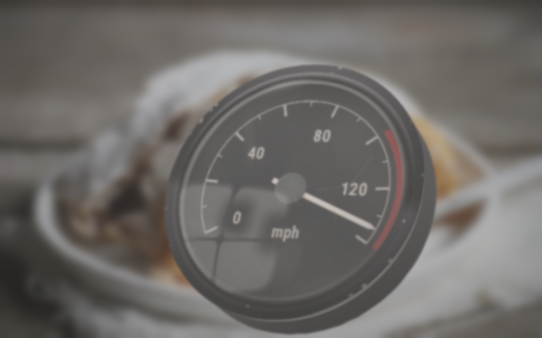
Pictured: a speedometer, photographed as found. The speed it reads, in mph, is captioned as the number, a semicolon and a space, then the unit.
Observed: 135; mph
